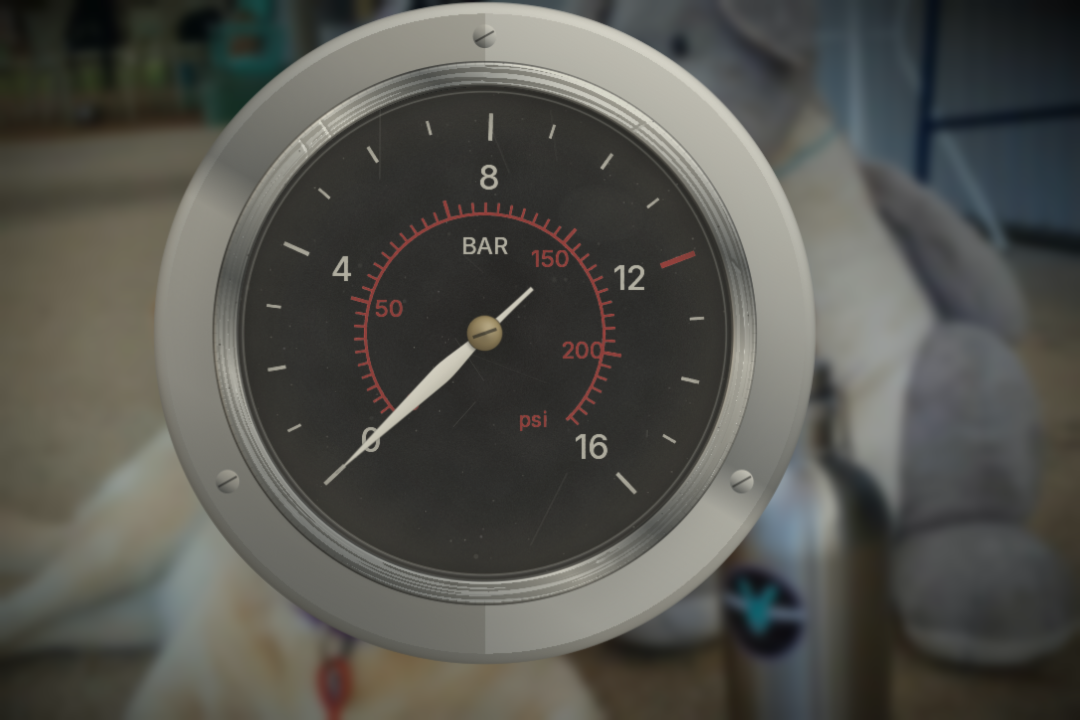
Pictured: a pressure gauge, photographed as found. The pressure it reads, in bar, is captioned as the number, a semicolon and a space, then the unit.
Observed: 0; bar
